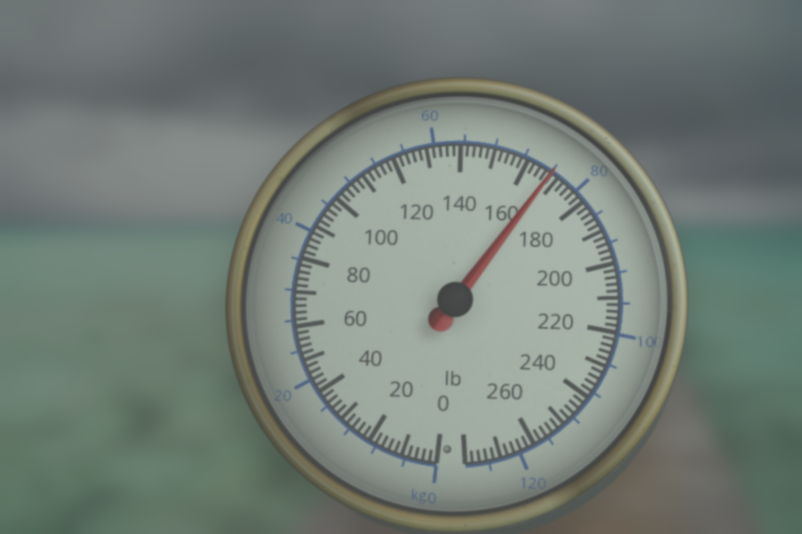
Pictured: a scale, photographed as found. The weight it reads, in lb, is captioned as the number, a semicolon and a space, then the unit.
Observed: 168; lb
